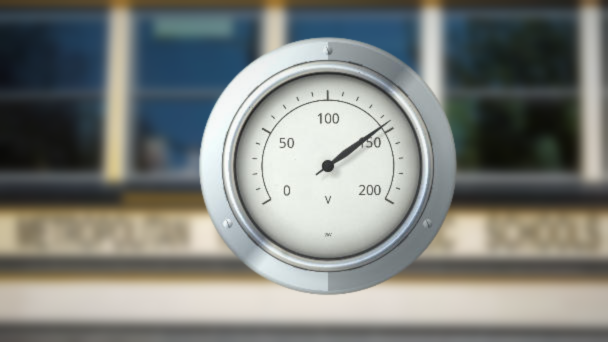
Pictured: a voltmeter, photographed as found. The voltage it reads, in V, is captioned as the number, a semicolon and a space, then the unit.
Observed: 145; V
